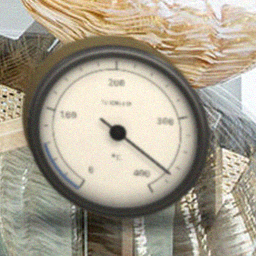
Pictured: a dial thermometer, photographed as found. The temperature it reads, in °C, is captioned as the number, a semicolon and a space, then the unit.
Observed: 370; °C
